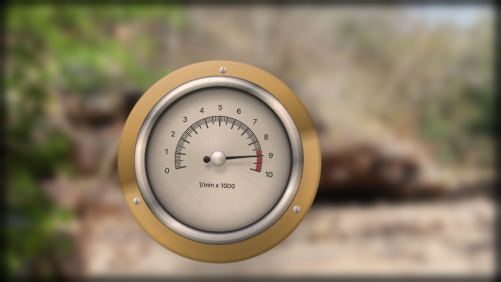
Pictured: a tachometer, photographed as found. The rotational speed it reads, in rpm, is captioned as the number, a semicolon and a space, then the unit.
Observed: 9000; rpm
